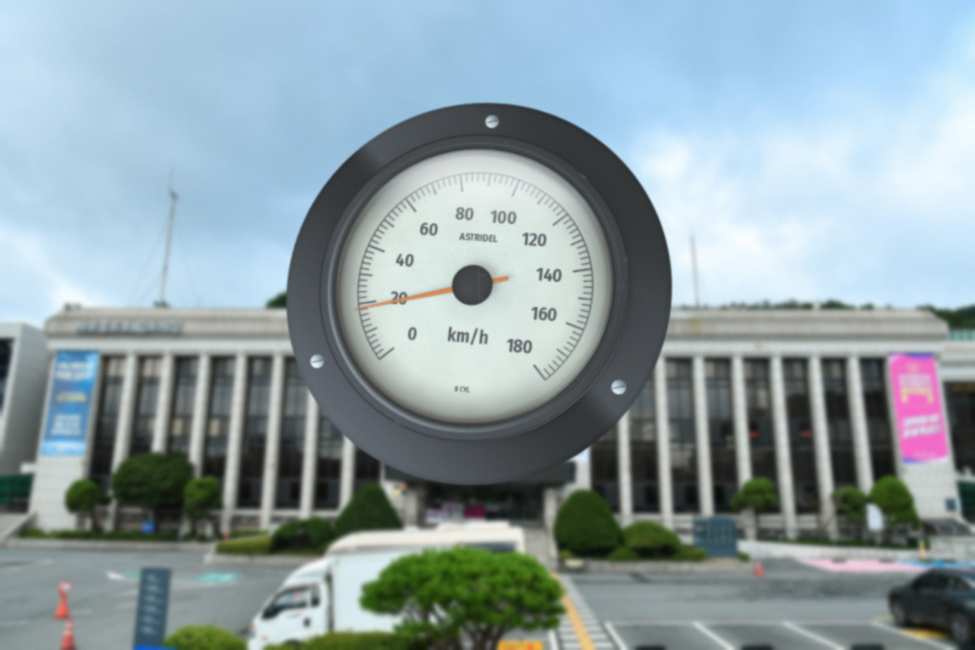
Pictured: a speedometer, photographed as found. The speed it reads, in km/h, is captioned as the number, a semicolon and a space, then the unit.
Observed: 18; km/h
